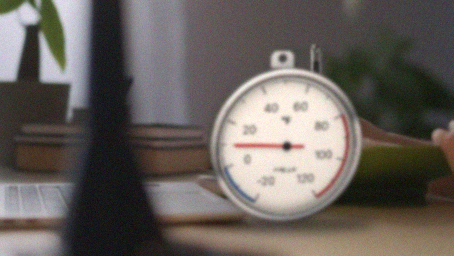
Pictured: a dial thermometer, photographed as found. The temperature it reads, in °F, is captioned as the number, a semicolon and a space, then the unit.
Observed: 10; °F
